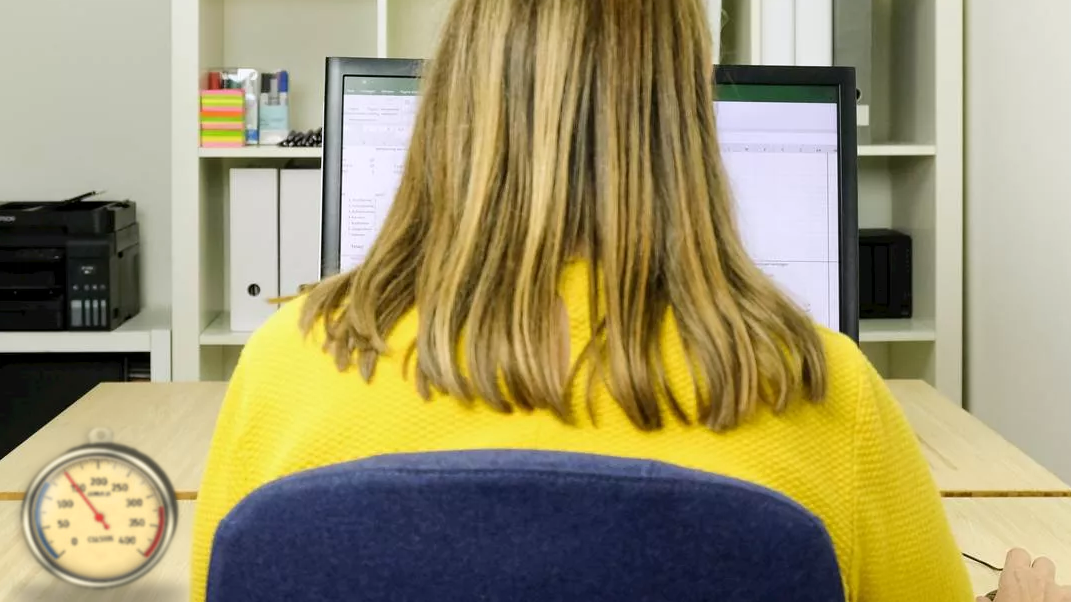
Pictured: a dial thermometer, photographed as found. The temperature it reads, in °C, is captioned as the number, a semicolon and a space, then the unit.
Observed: 150; °C
